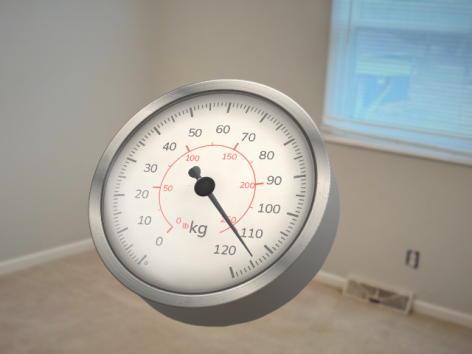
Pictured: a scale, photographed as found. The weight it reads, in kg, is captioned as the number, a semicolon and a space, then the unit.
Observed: 114; kg
